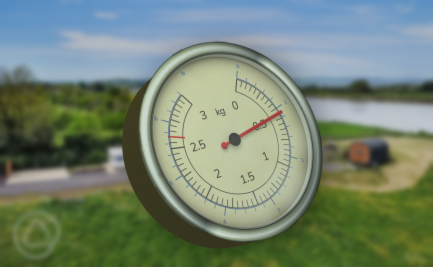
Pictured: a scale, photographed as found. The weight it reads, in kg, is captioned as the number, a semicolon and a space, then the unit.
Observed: 0.5; kg
